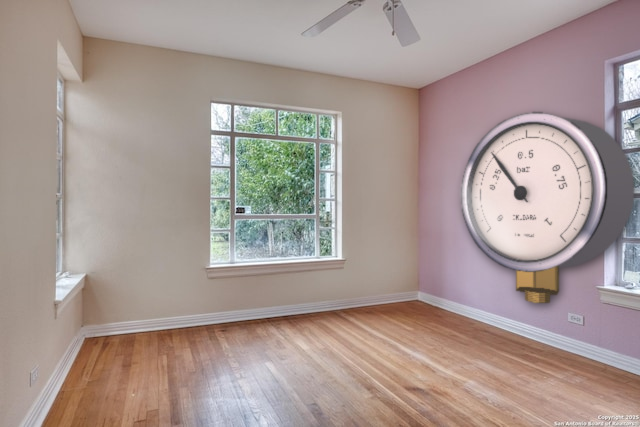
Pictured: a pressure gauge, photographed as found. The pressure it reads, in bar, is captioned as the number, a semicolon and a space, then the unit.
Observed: 0.35; bar
